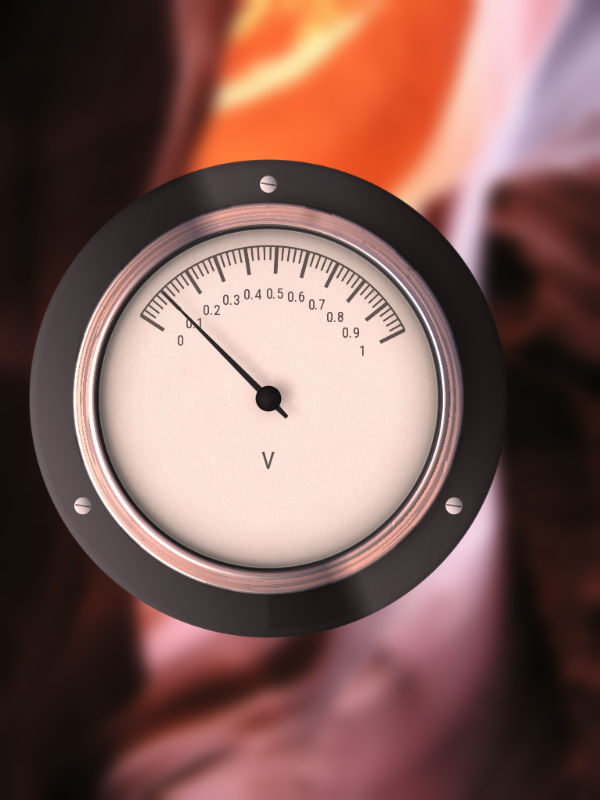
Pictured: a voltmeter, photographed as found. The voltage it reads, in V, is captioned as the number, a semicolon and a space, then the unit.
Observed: 0.1; V
